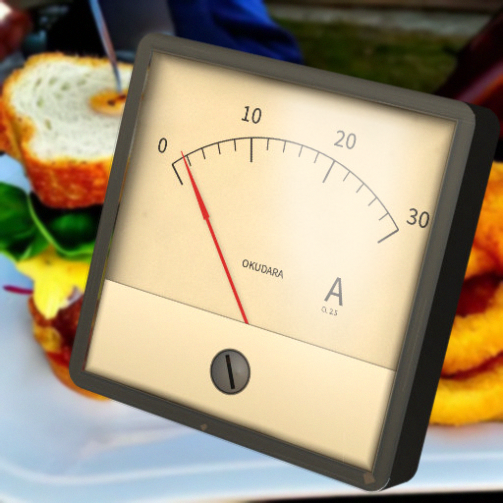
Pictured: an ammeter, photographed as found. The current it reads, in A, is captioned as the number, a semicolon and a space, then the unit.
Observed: 2; A
